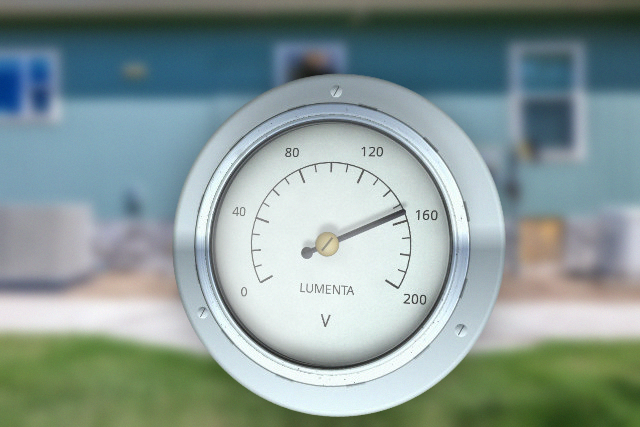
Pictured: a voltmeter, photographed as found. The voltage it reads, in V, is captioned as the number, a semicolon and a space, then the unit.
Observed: 155; V
